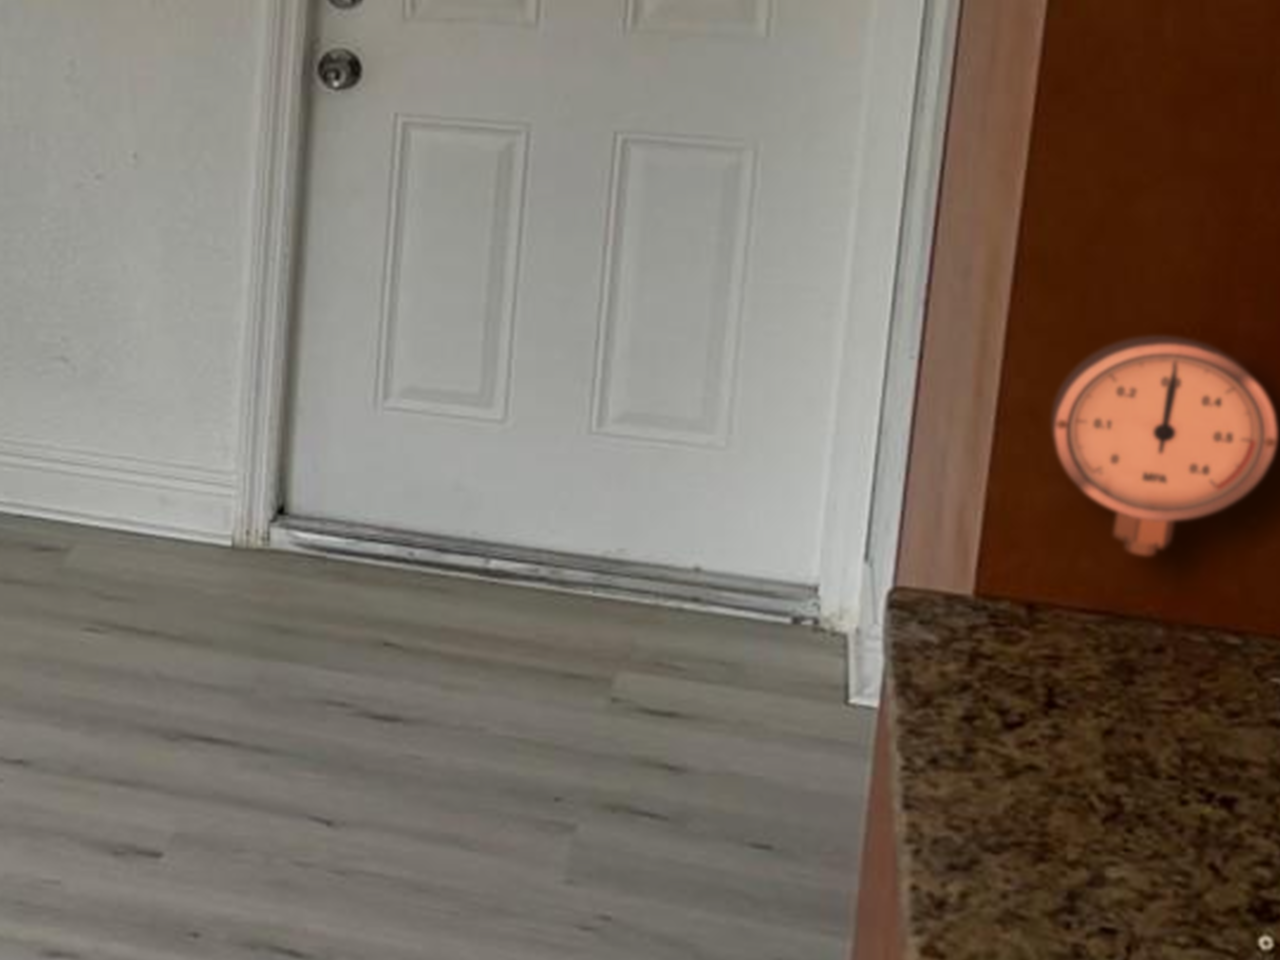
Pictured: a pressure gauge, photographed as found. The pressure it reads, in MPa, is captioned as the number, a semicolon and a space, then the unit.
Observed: 0.3; MPa
